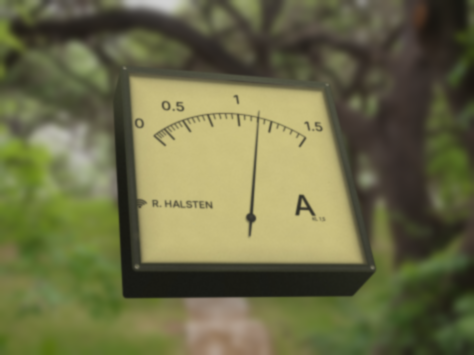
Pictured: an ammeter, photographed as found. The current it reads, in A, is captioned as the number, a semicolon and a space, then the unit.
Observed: 1.15; A
